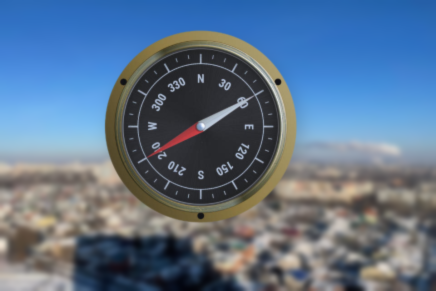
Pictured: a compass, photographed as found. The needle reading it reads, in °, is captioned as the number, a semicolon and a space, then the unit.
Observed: 240; °
